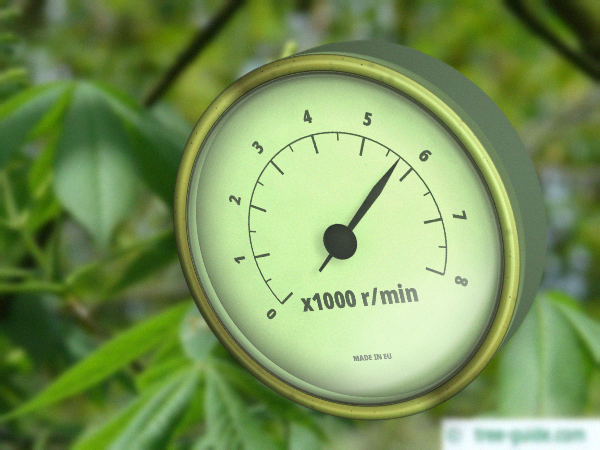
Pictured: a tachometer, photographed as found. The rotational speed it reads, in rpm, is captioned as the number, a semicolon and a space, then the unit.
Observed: 5750; rpm
